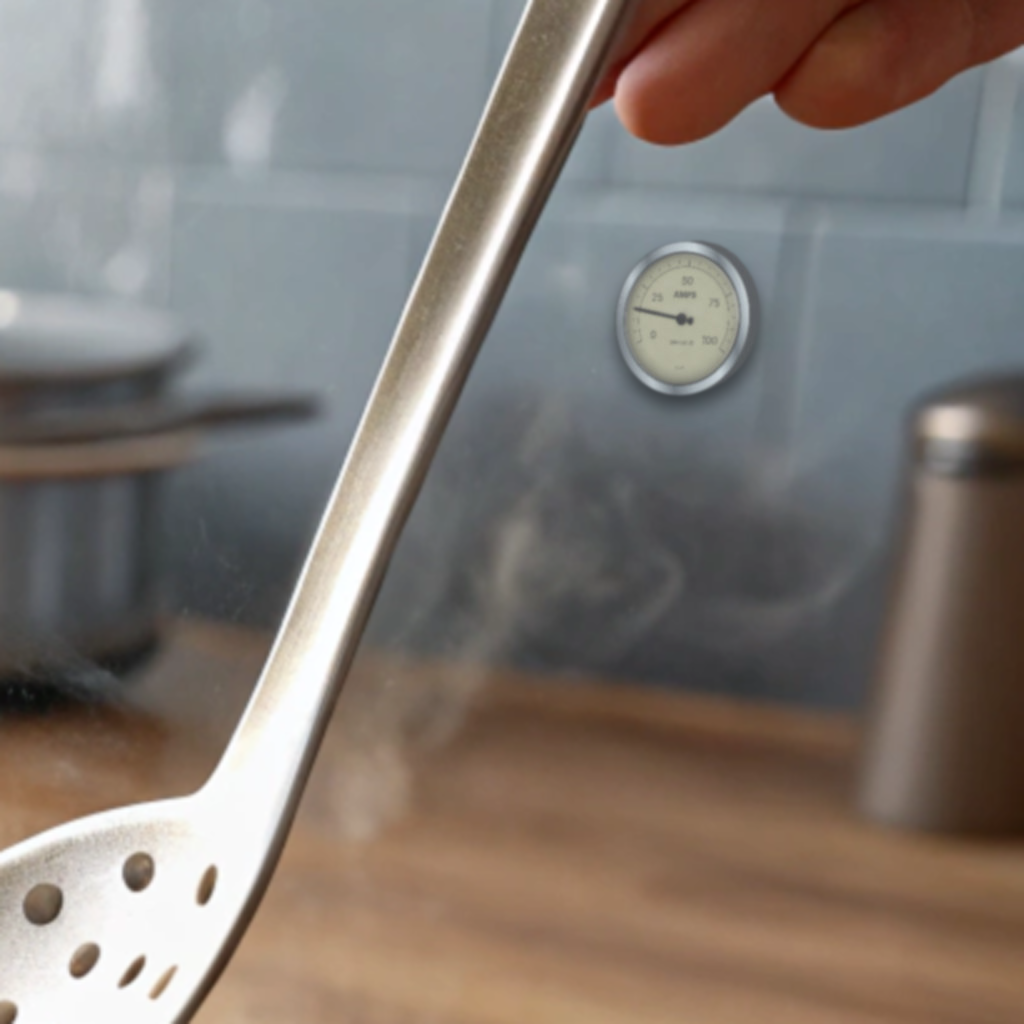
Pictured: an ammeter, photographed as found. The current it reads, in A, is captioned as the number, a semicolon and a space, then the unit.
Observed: 15; A
